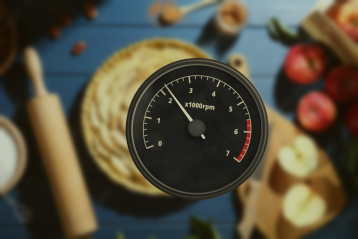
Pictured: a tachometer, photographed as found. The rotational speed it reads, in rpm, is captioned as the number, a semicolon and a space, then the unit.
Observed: 2200; rpm
